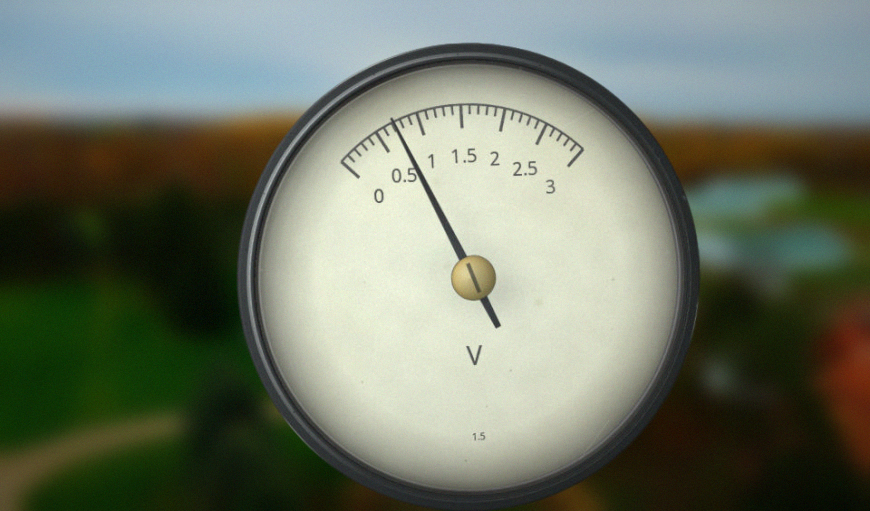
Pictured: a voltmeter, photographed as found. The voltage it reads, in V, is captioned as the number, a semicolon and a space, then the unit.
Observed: 0.7; V
